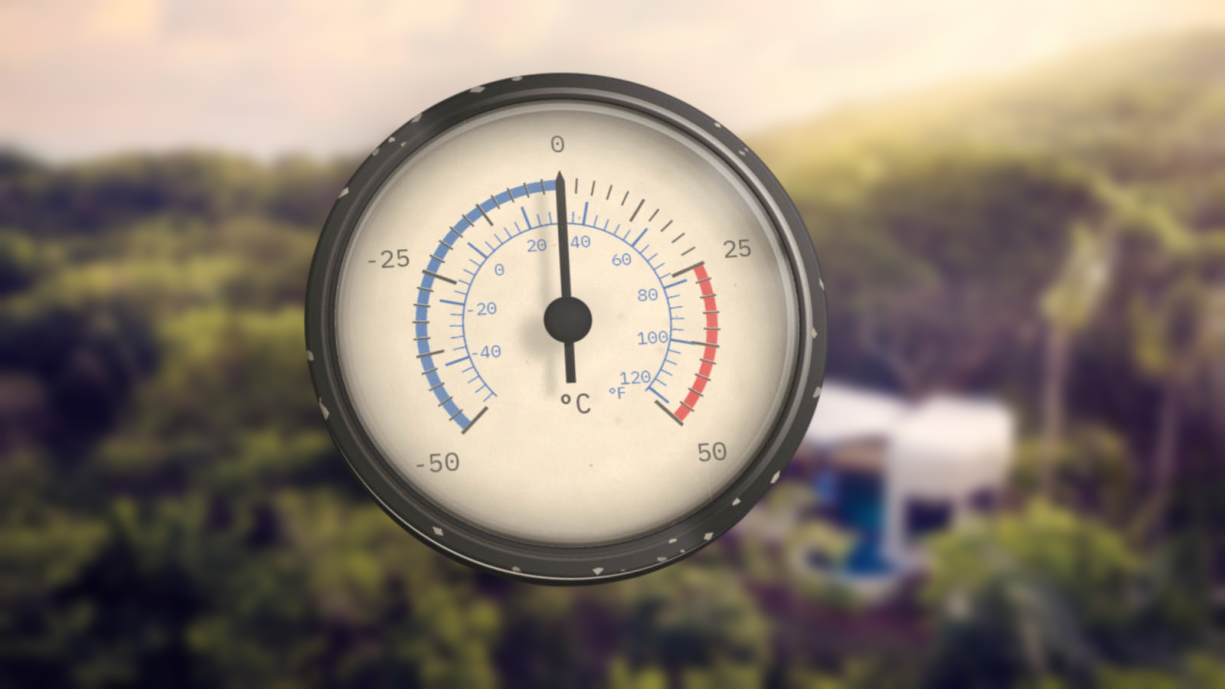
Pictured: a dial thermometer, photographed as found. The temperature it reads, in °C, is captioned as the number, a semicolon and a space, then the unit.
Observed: 0; °C
